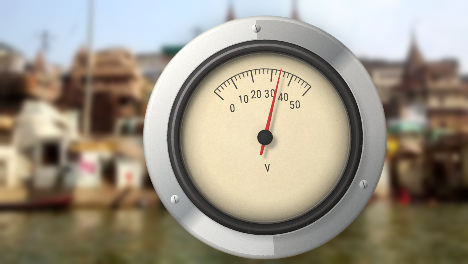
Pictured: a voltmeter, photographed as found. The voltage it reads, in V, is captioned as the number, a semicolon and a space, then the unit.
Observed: 34; V
